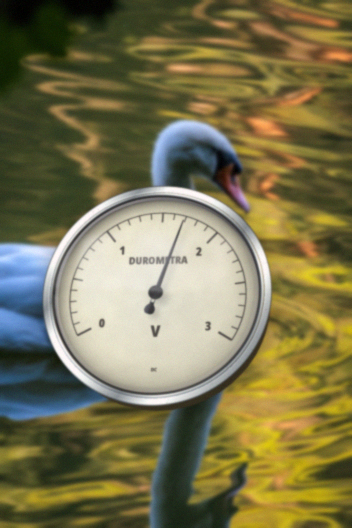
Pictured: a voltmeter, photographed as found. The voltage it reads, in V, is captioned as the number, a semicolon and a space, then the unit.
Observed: 1.7; V
